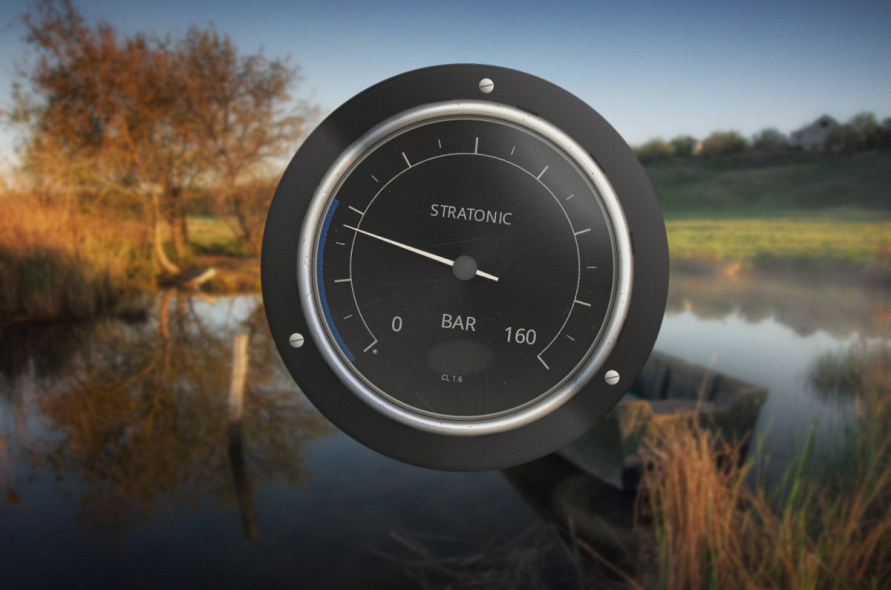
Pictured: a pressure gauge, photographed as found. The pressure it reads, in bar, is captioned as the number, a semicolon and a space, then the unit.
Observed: 35; bar
